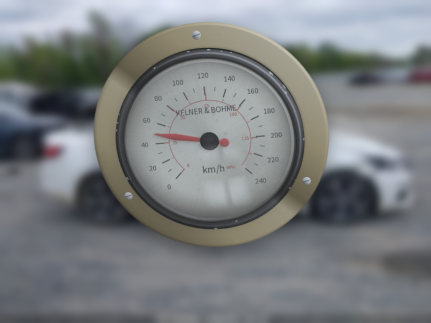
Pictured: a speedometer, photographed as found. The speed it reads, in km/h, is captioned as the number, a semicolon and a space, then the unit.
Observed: 50; km/h
